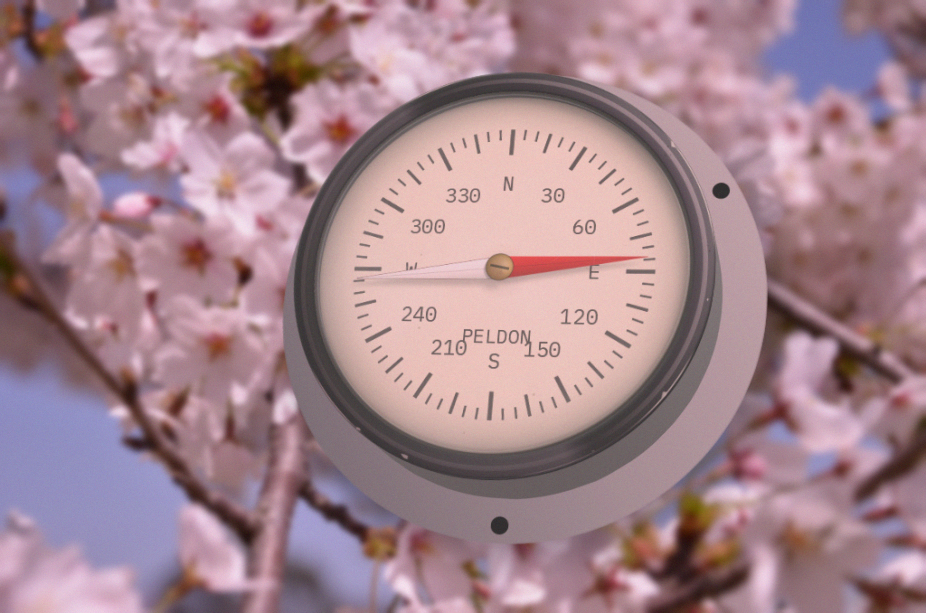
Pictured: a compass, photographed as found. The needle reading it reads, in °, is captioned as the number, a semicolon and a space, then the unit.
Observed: 85; °
